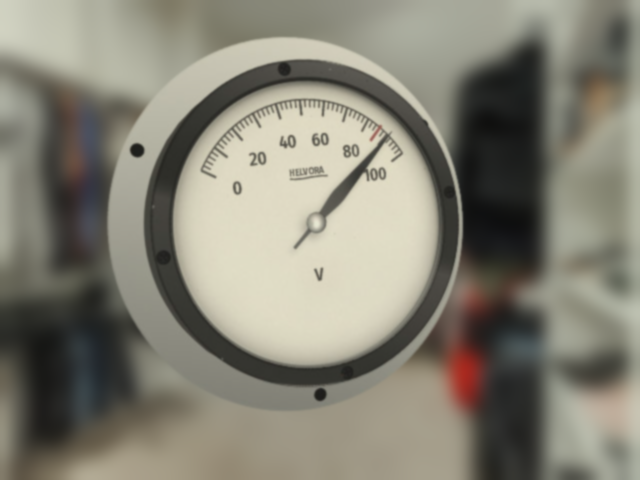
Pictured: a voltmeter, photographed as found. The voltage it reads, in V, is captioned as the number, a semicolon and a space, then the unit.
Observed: 90; V
